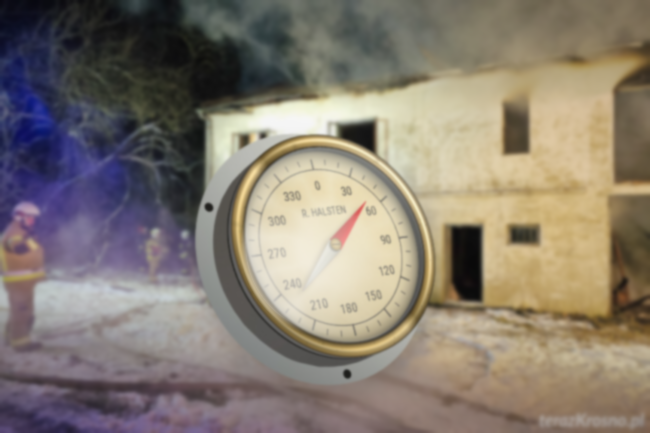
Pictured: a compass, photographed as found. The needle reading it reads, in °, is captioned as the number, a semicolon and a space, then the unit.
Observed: 50; °
